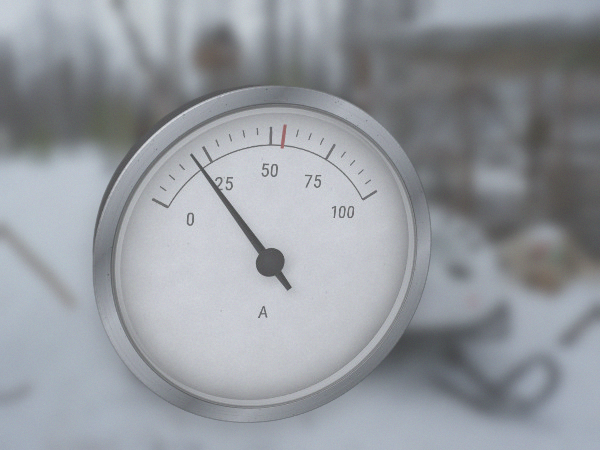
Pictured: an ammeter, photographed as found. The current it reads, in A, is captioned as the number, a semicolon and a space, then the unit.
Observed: 20; A
